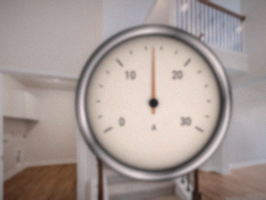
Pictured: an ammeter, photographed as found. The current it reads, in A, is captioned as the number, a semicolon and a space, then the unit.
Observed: 15; A
